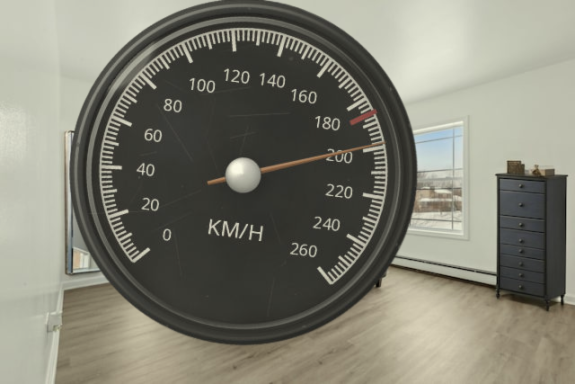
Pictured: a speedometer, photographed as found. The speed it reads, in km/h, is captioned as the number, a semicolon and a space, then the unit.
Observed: 198; km/h
